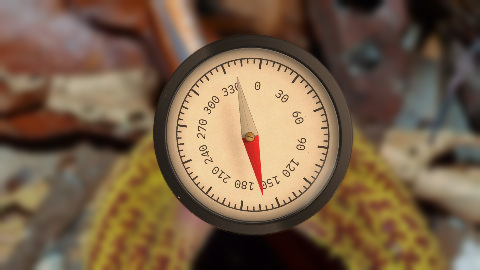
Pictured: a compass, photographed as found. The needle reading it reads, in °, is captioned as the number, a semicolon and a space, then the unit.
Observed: 160; °
